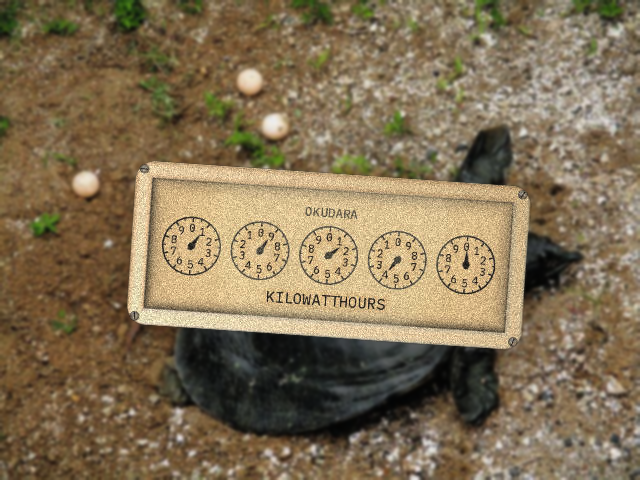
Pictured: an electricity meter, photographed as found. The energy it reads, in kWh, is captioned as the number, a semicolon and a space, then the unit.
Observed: 9140; kWh
